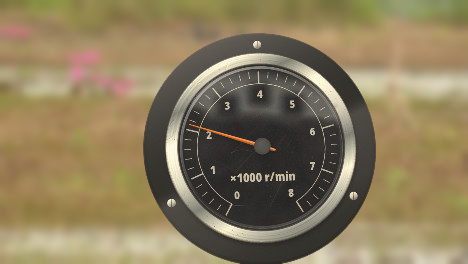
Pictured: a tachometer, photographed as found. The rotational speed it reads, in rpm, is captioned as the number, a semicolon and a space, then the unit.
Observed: 2100; rpm
